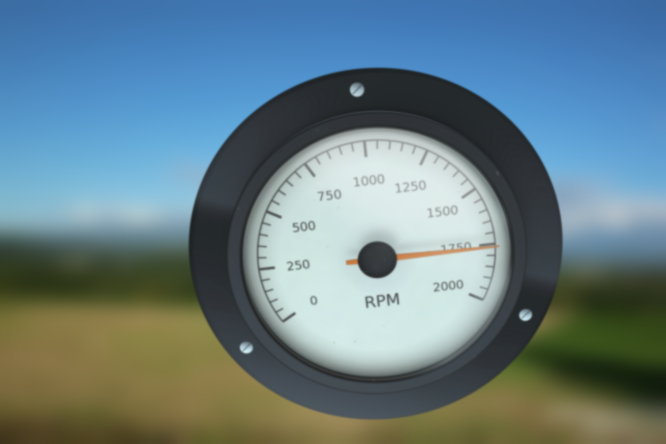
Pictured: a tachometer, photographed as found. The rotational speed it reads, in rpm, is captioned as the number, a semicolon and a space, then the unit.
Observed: 1750; rpm
